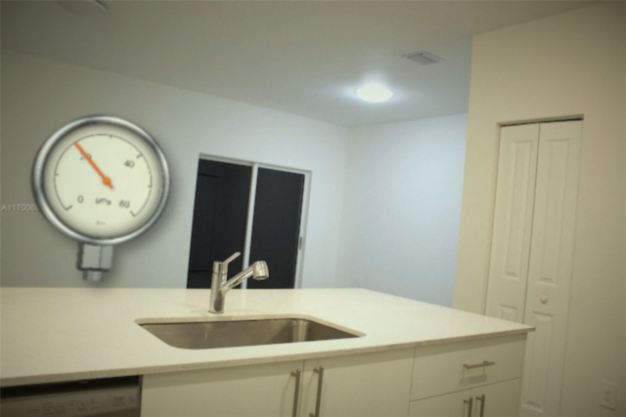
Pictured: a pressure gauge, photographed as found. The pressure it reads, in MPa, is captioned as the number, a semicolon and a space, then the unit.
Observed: 20; MPa
